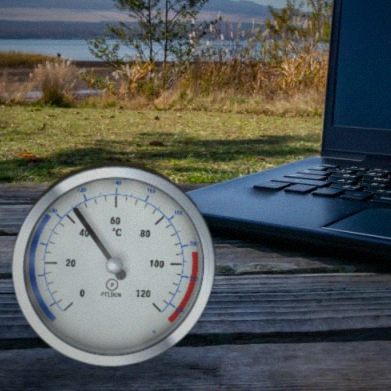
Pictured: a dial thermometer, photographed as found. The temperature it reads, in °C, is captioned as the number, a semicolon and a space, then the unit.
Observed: 44; °C
